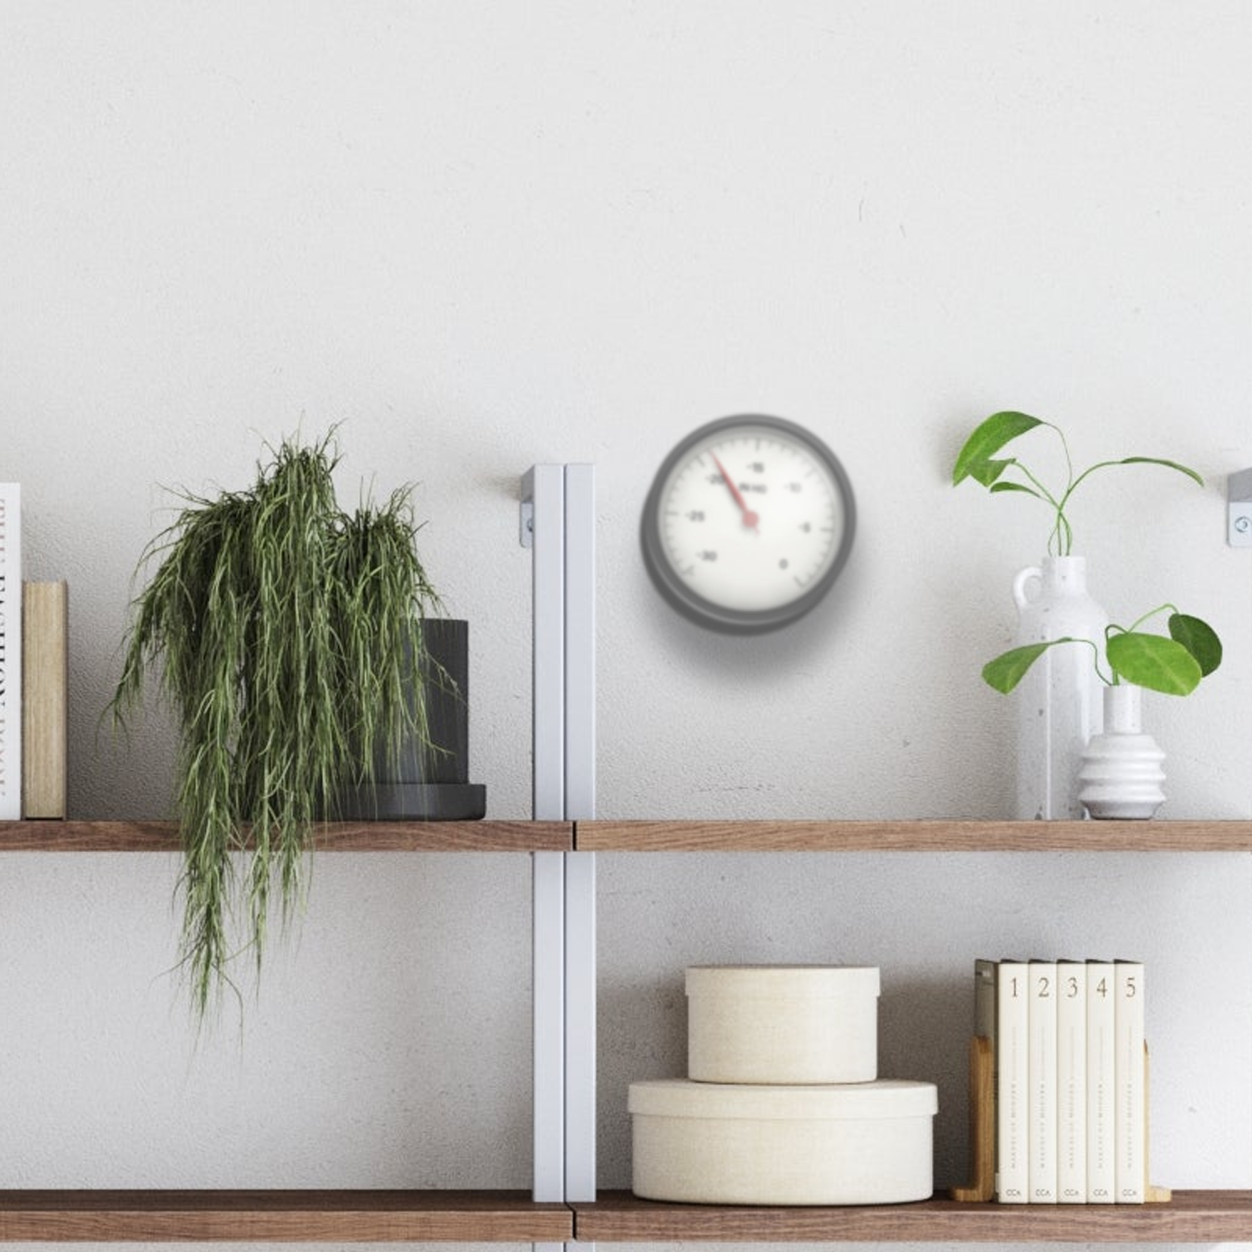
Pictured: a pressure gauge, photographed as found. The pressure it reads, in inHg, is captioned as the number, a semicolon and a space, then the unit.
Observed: -19; inHg
